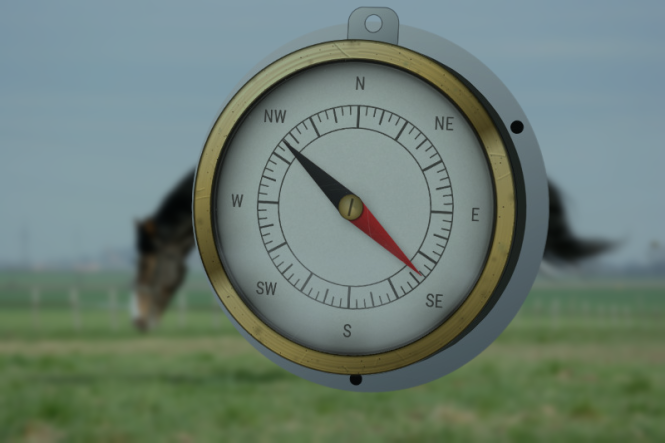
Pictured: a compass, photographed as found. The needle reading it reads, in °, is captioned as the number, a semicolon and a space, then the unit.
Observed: 130; °
